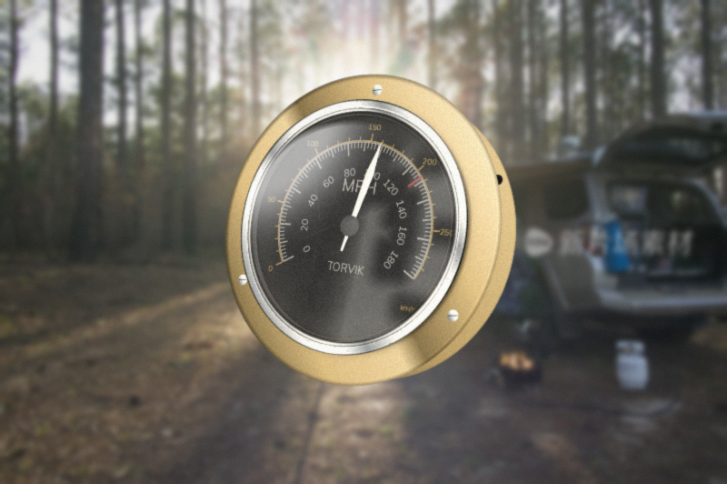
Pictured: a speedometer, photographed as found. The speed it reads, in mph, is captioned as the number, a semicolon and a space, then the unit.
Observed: 100; mph
